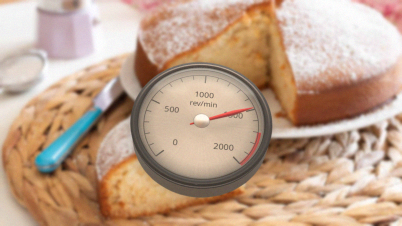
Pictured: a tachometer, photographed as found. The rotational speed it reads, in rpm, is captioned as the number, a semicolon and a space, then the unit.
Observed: 1500; rpm
